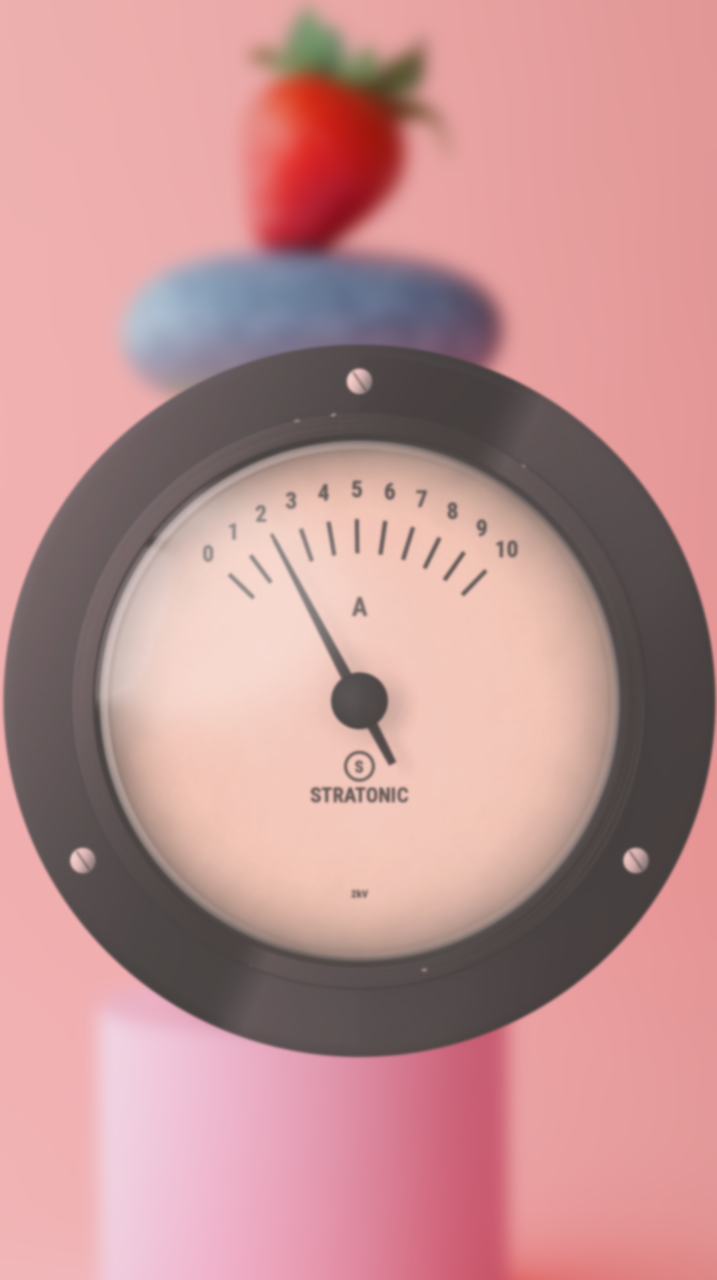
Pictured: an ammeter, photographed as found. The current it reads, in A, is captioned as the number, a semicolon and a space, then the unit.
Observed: 2; A
